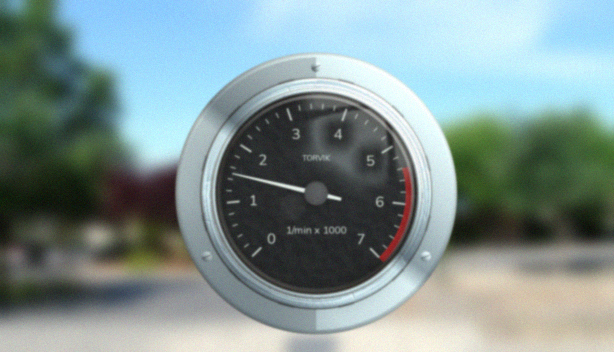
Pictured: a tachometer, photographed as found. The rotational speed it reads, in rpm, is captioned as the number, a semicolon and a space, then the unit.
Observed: 1500; rpm
